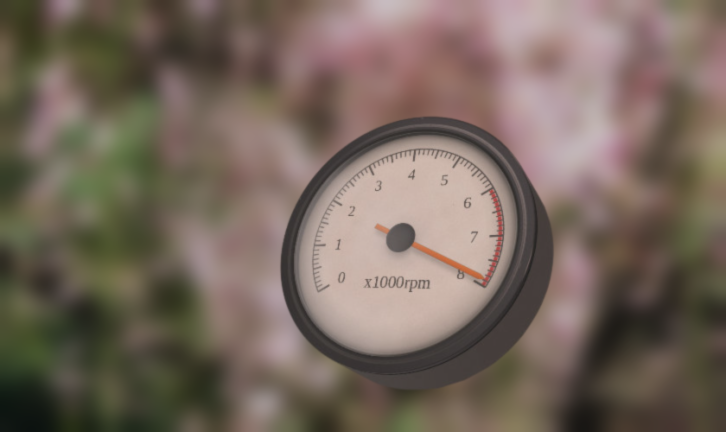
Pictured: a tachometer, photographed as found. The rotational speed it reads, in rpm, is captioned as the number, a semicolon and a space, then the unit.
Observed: 7900; rpm
